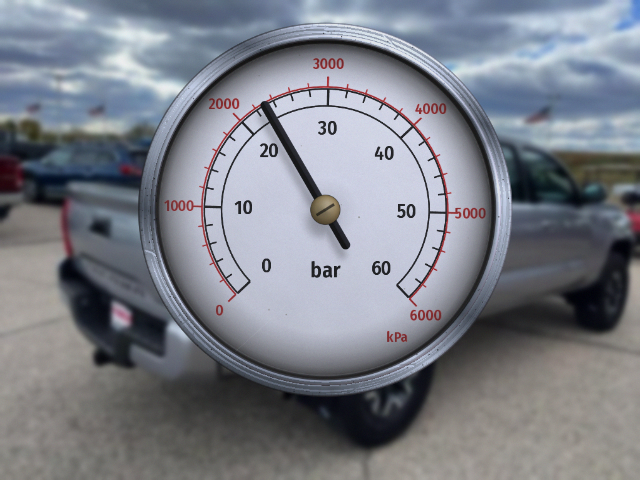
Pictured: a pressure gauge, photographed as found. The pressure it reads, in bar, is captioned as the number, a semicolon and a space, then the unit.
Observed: 23; bar
